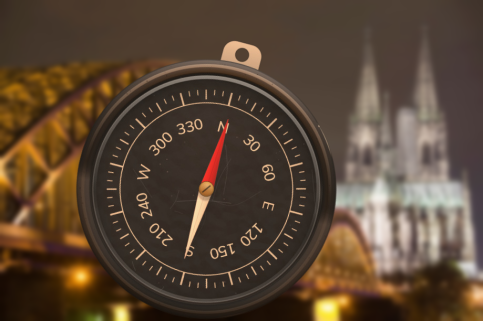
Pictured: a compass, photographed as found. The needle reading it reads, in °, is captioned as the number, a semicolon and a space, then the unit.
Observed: 2.5; °
